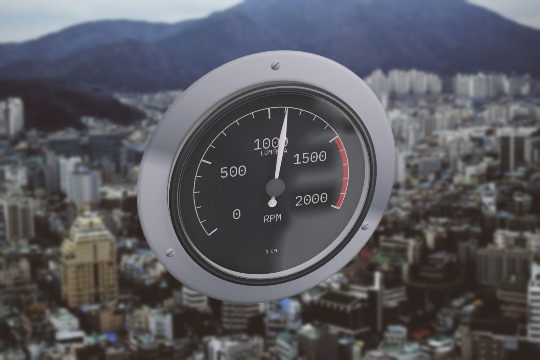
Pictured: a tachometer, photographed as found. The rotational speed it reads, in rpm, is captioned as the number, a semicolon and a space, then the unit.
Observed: 1100; rpm
